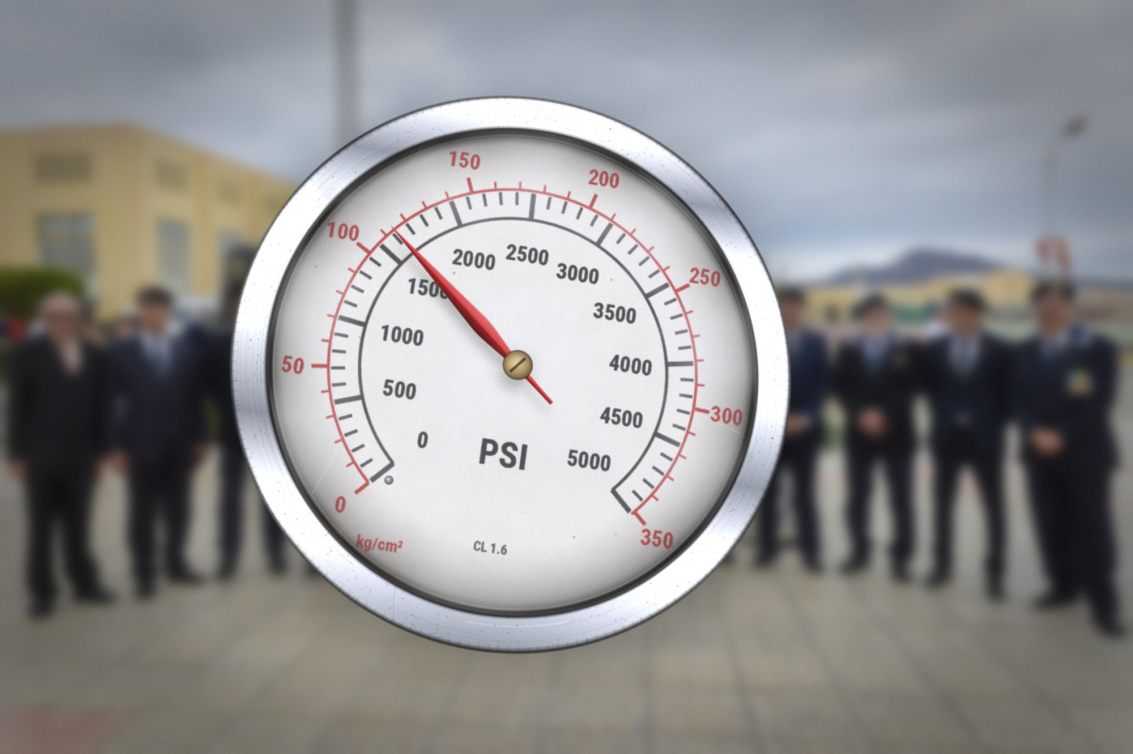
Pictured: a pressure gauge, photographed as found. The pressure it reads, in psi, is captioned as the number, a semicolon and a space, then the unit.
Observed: 1600; psi
